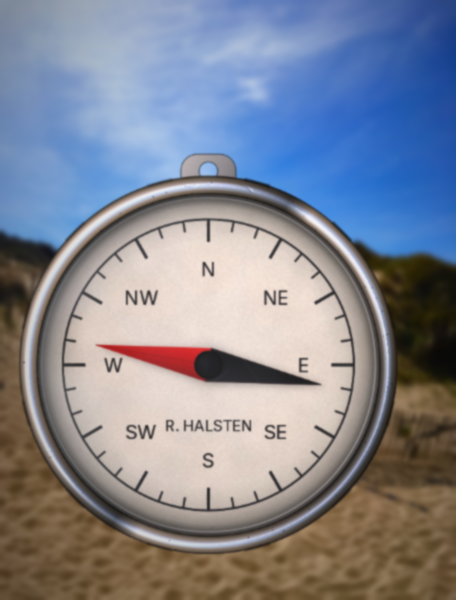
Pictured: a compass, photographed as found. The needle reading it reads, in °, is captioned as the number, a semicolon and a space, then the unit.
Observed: 280; °
